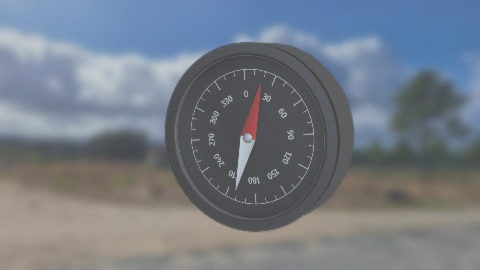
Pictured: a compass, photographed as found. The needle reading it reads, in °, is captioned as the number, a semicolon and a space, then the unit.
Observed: 20; °
